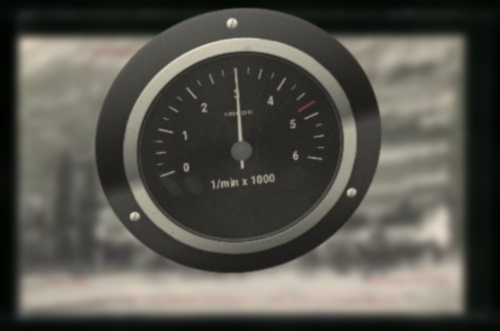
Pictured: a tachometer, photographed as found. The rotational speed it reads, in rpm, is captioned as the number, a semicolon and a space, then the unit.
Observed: 3000; rpm
